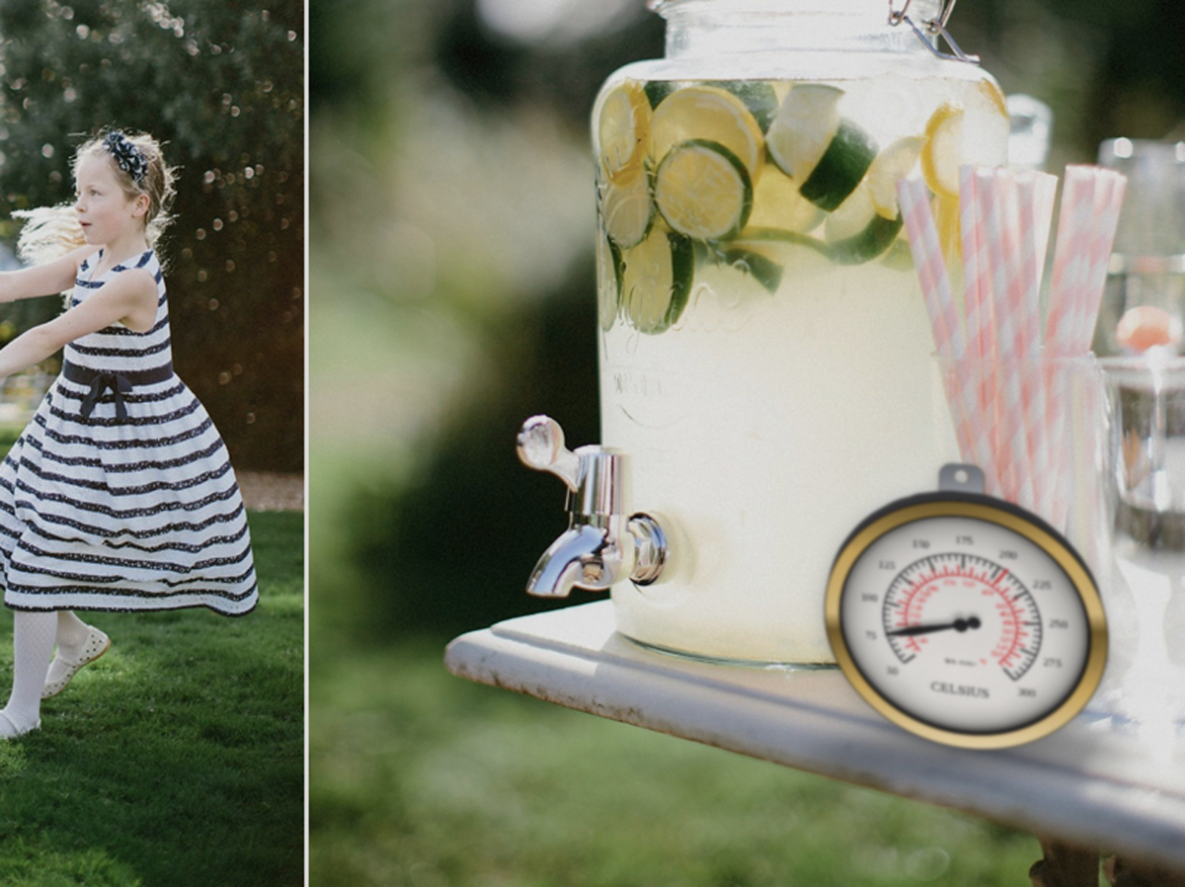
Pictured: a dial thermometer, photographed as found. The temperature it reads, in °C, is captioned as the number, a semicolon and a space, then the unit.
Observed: 75; °C
